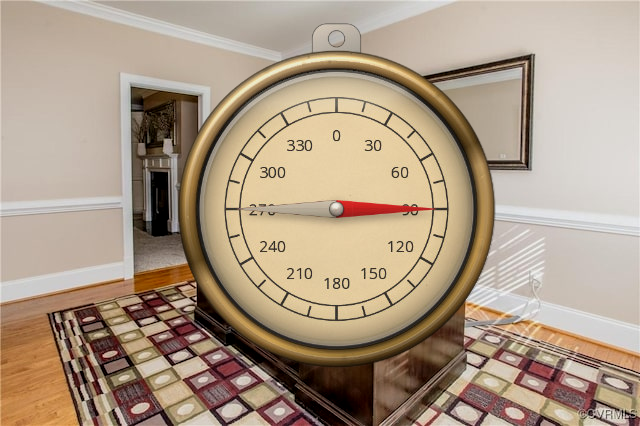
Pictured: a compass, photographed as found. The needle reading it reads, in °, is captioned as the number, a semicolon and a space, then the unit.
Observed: 90; °
